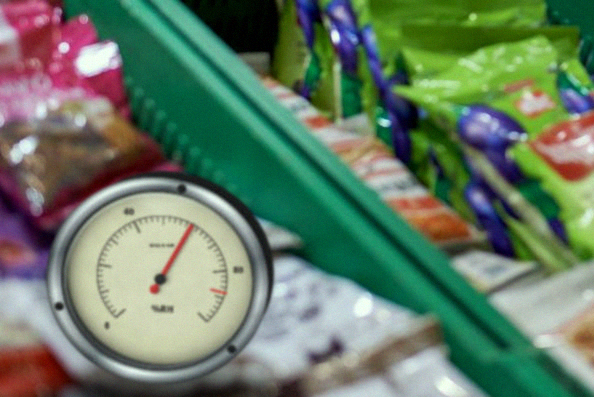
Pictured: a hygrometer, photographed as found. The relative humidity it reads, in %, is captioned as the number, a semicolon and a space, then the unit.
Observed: 60; %
